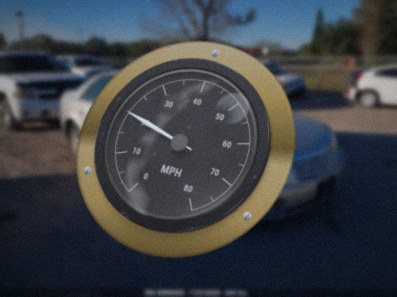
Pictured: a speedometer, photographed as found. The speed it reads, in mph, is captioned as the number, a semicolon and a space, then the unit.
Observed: 20; mph
